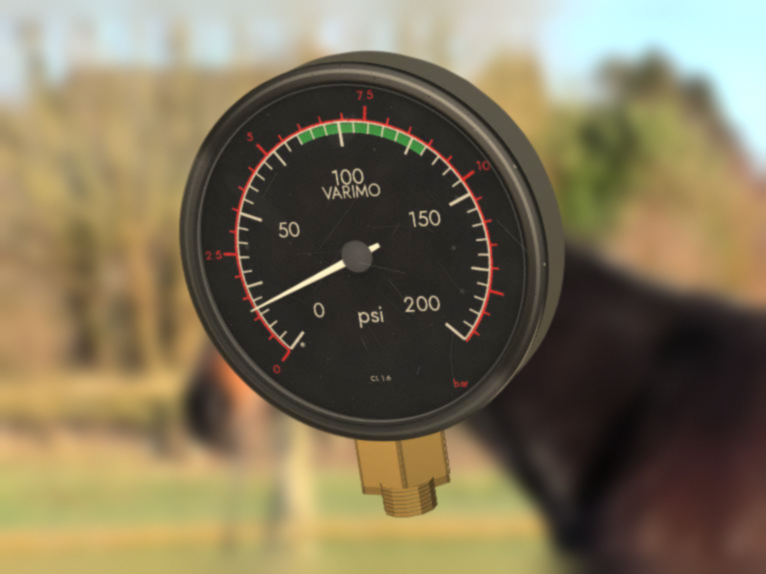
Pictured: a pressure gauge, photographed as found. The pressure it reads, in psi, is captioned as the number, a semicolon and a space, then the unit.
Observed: 17.5; psi
